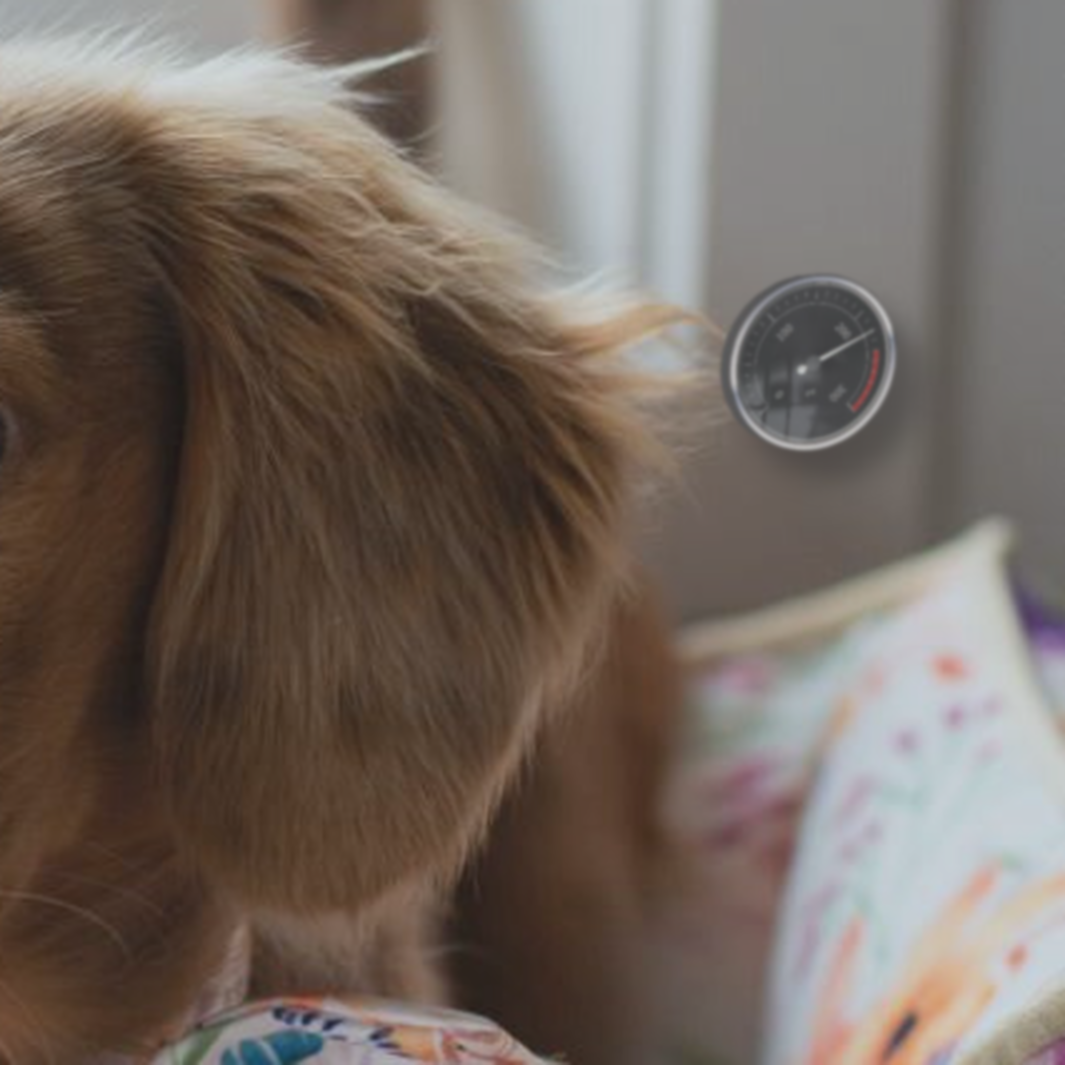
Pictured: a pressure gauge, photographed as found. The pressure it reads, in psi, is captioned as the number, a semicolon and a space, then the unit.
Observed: 220; psi
